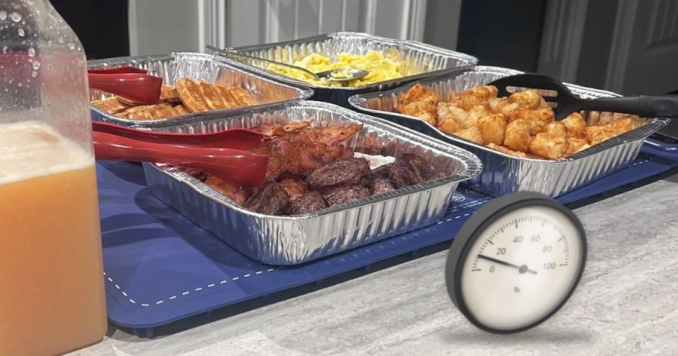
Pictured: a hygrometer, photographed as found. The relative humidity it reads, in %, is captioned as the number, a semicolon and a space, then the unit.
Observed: 10; %
